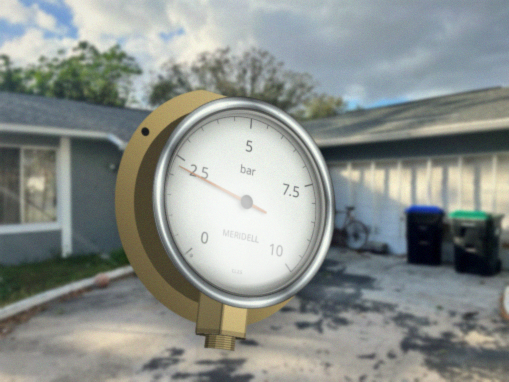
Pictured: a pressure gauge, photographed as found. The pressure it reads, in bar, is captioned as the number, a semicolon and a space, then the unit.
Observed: 2.25; bar
